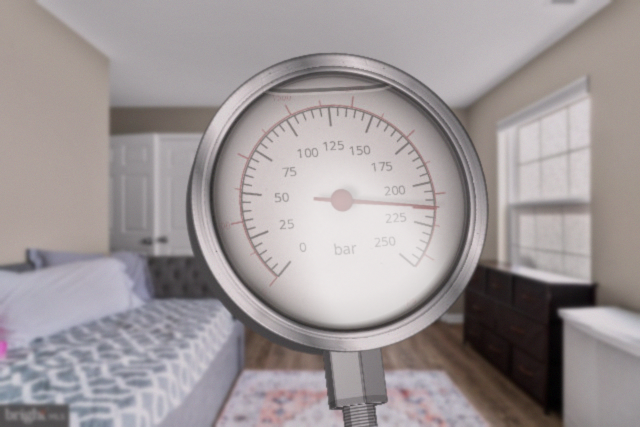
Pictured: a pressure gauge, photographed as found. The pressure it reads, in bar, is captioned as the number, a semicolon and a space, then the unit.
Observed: 215; bar
